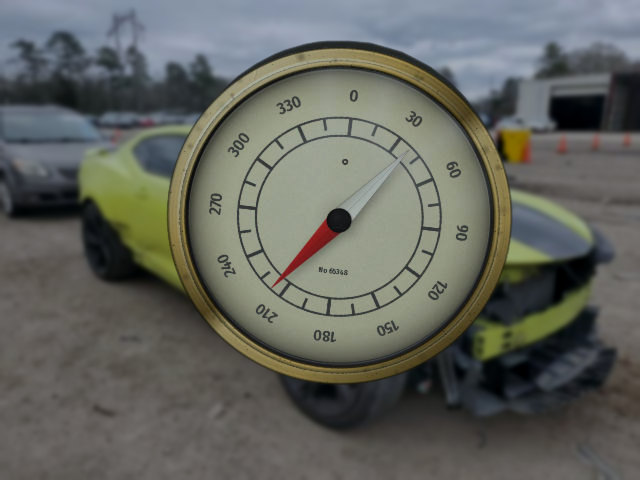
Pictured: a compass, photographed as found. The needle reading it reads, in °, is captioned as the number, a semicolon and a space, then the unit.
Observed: 217.5; °
